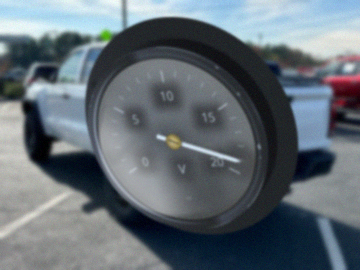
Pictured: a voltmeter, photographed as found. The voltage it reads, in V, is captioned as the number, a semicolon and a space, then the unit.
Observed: 19; V
